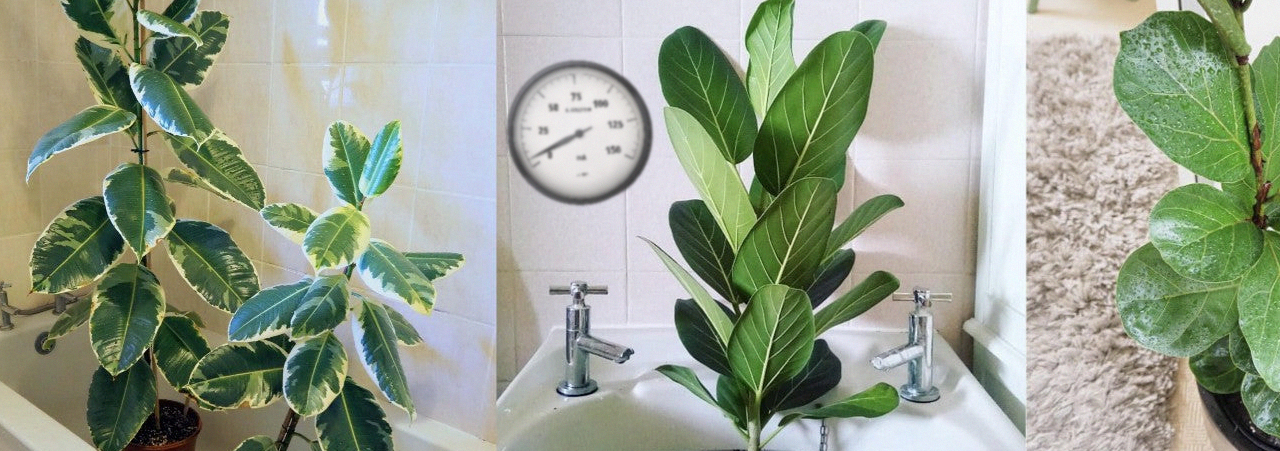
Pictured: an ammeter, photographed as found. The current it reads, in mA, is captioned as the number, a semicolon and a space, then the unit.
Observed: 5; mA
